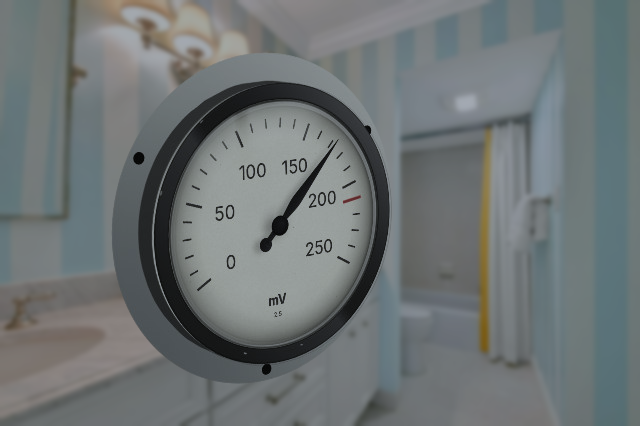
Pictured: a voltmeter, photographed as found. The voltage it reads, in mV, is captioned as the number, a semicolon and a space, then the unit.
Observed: 170; mV
